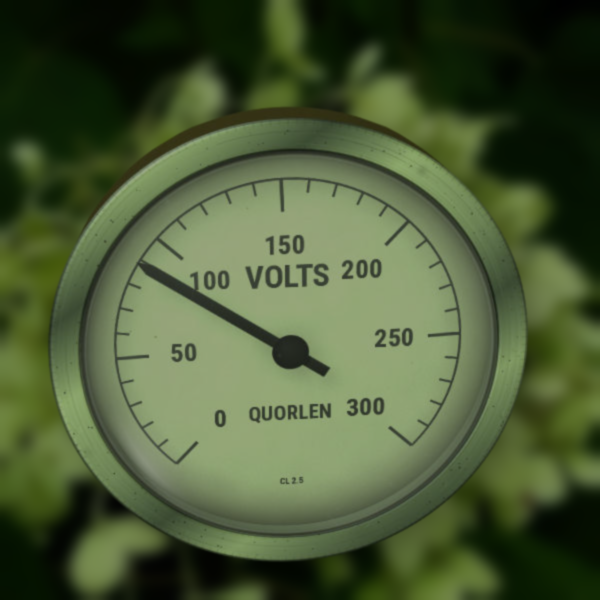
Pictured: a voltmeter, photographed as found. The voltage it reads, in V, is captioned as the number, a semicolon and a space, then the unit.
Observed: 90; V
